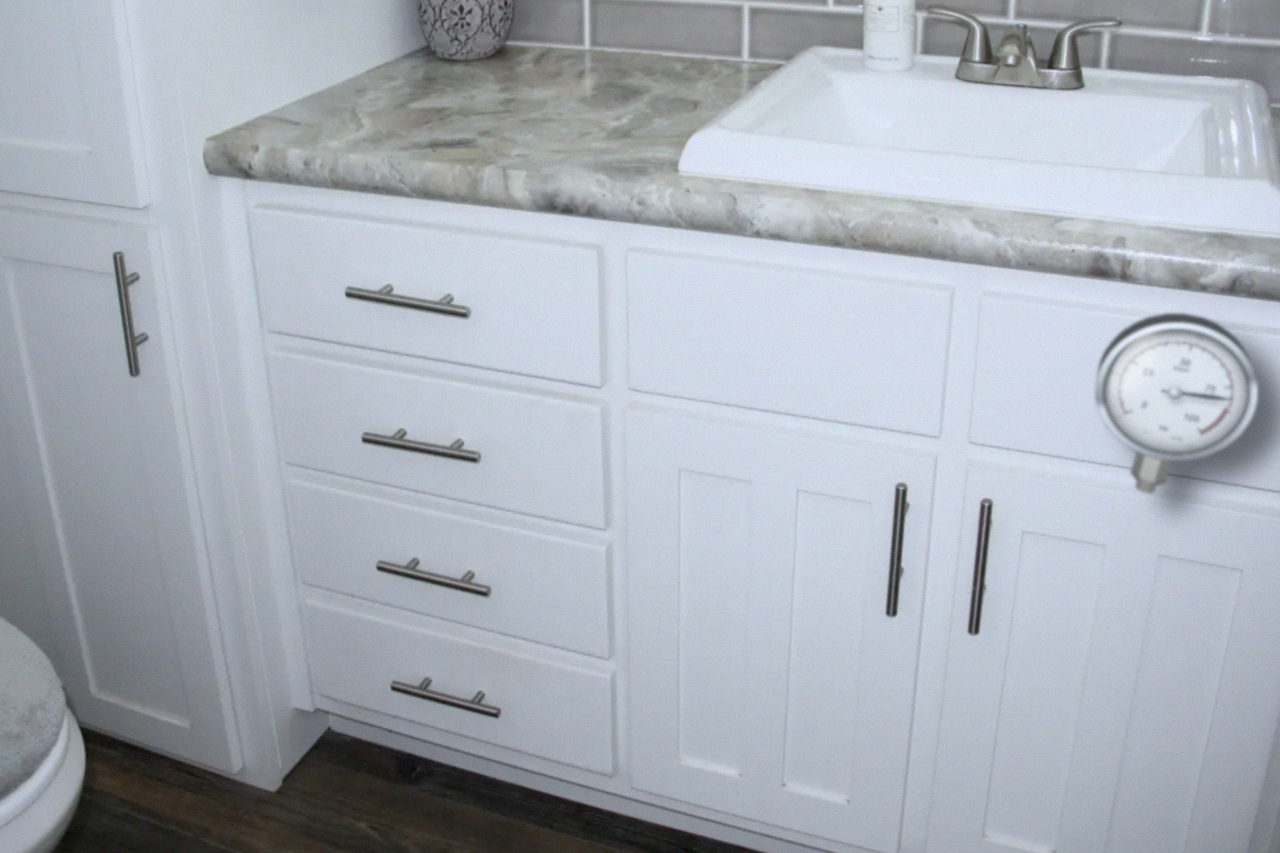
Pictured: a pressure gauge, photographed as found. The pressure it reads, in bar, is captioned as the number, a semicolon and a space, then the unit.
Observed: 80; bar
